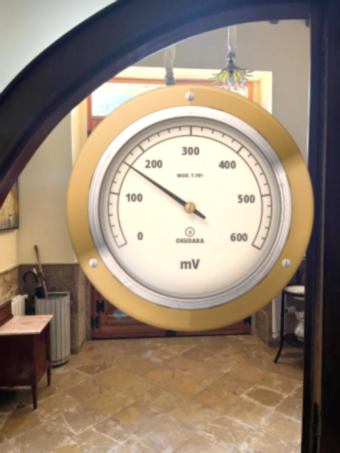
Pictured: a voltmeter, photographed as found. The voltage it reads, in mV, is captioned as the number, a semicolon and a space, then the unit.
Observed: 160; mV
